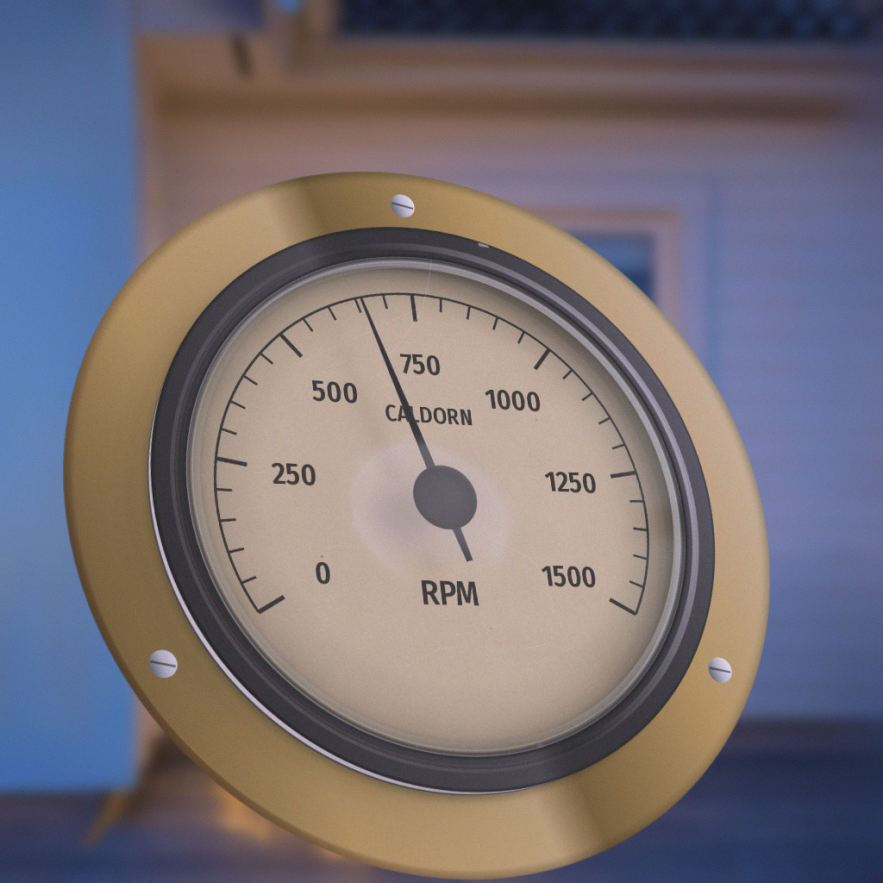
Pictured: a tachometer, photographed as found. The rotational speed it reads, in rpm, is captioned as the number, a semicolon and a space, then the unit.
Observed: 650; rpm
